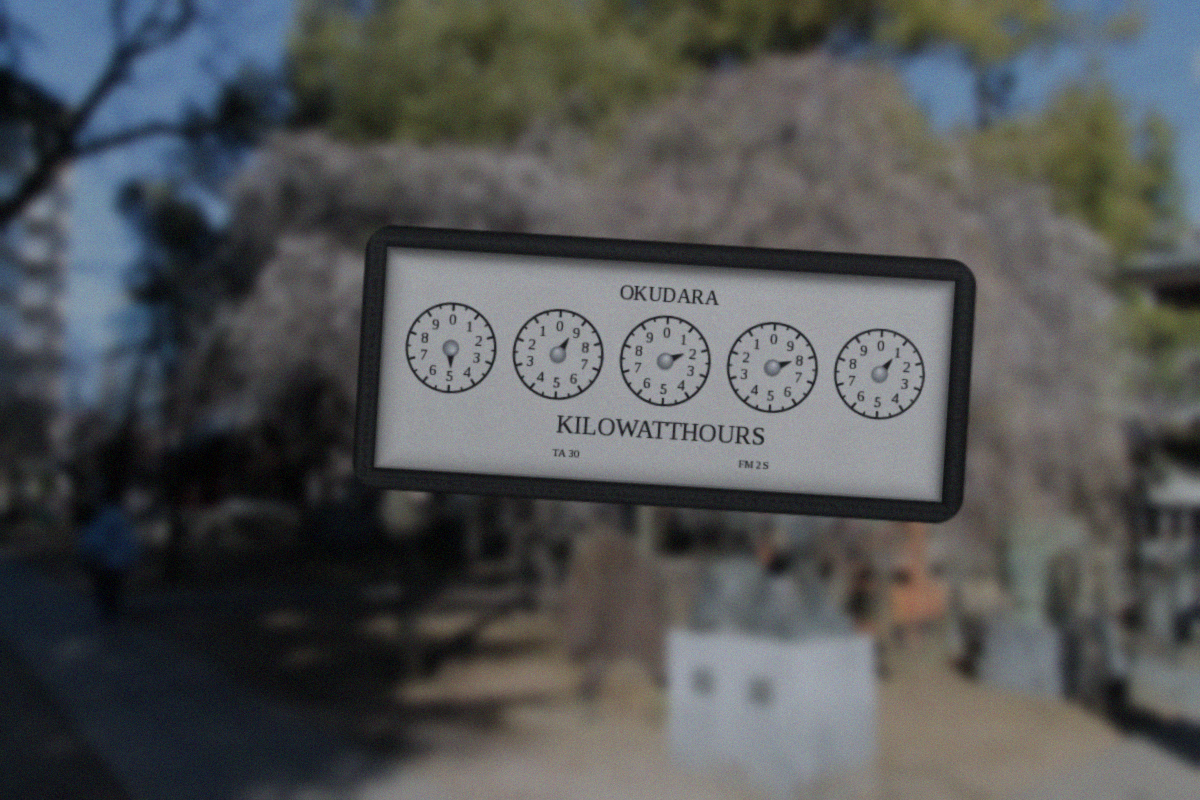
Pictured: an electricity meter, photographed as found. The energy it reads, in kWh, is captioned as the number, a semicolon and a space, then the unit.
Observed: 49181; kWh
